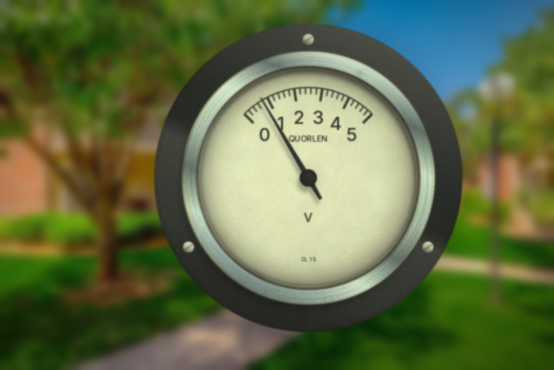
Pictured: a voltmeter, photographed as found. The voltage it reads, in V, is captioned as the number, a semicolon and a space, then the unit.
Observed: 0.8; V
